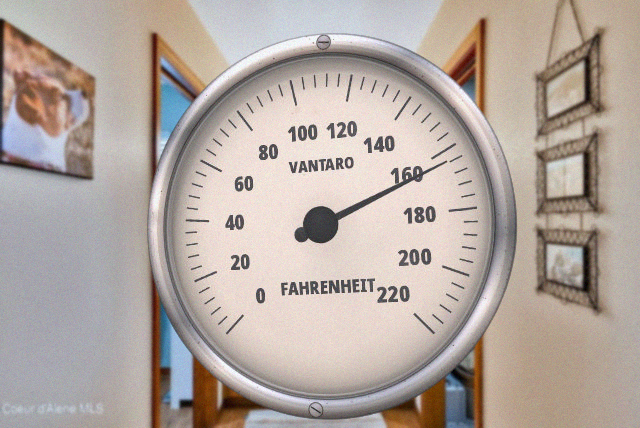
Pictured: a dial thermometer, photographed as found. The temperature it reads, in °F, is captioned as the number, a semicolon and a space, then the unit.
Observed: 164; °F
